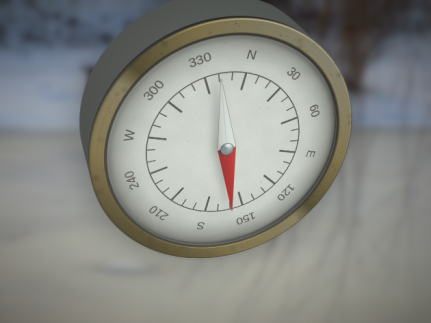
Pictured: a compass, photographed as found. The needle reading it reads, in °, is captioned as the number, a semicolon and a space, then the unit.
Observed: 160; °
